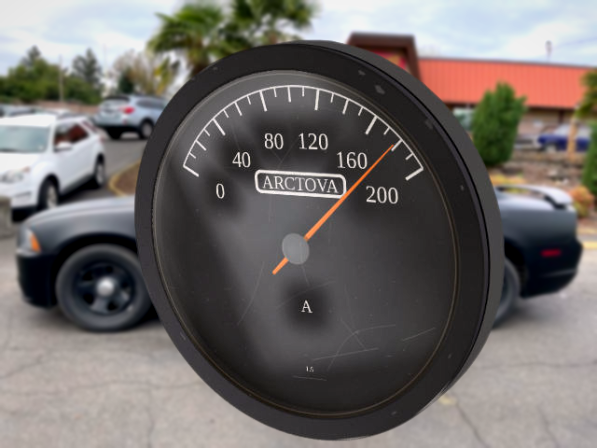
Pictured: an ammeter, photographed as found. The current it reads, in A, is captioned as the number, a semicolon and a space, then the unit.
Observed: 180; A
